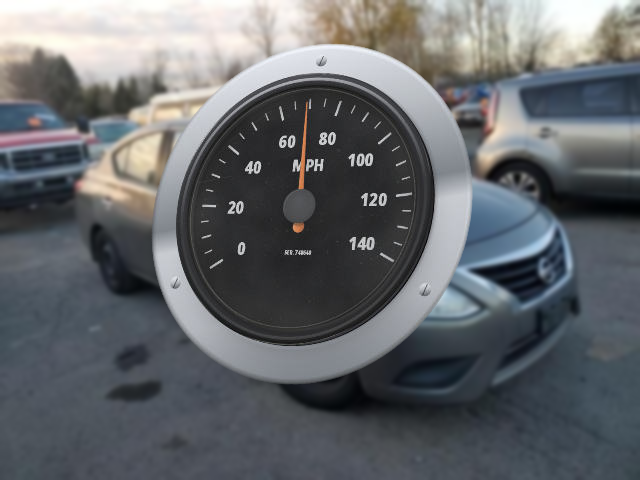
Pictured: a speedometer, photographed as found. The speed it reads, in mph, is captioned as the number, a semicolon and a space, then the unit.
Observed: 70; mph
